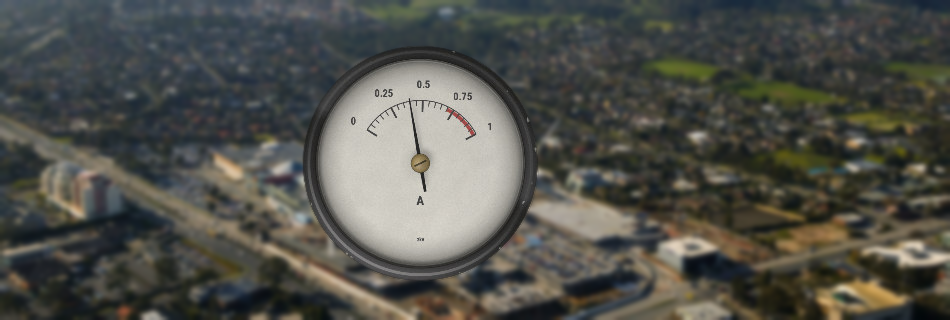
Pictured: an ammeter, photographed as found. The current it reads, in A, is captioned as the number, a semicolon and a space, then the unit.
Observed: 0.4; A
